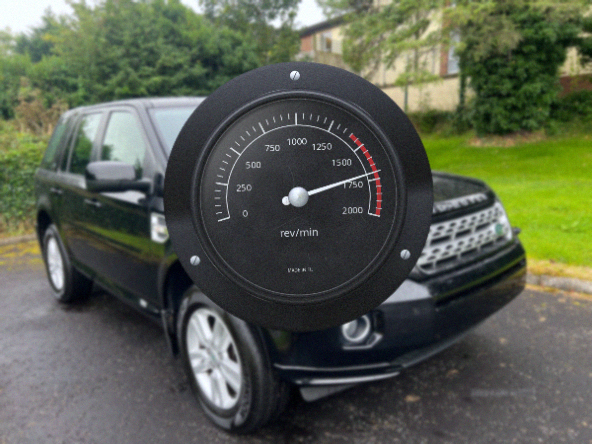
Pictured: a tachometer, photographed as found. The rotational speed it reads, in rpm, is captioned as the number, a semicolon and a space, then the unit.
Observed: 1700; rpm
